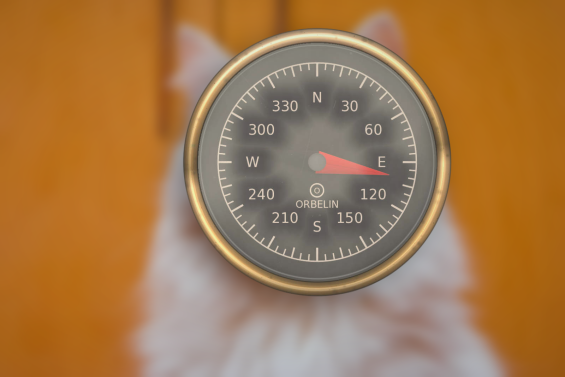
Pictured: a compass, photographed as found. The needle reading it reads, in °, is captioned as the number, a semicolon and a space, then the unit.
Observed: 100; °
